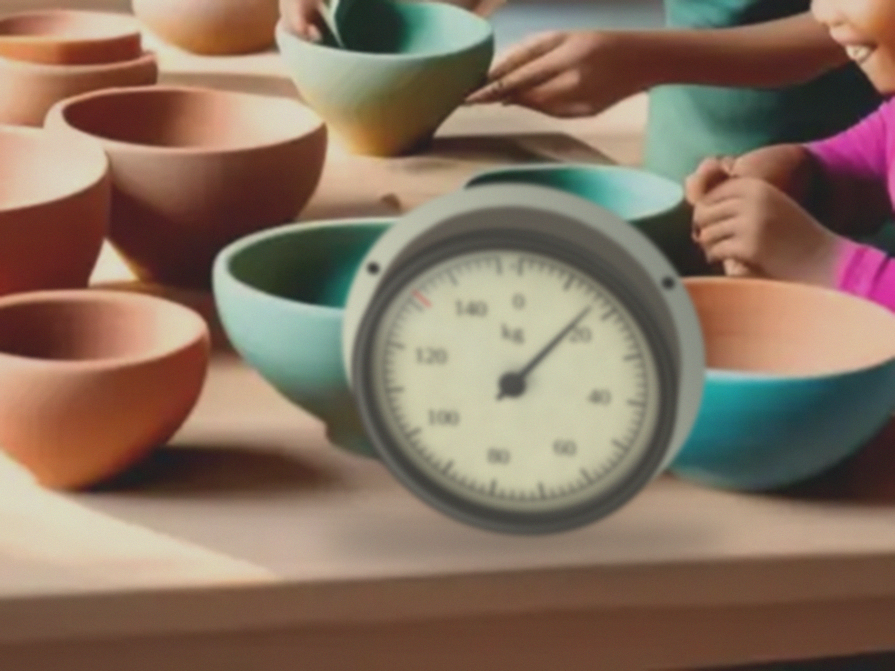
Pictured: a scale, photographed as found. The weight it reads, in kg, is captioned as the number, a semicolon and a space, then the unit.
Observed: 16; kg
